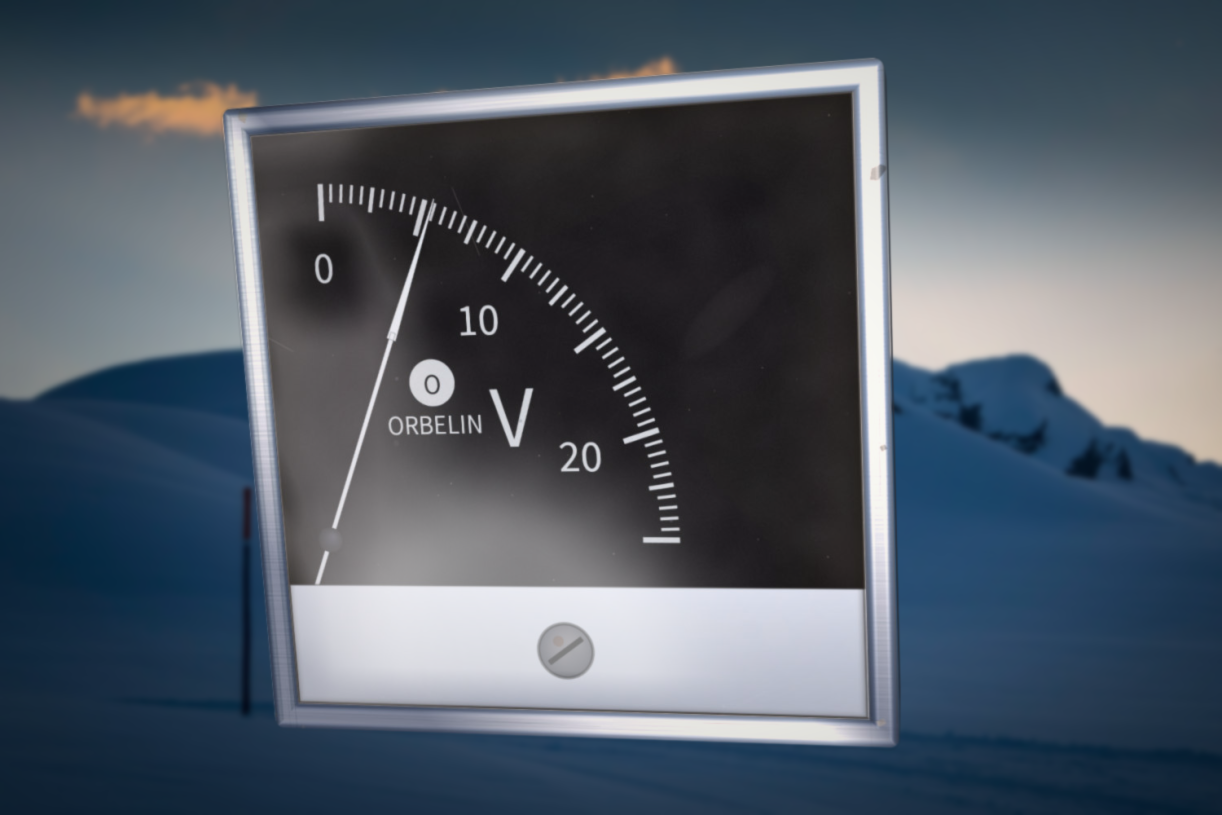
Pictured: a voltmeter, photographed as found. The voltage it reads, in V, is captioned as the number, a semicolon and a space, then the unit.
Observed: 5.5; V
